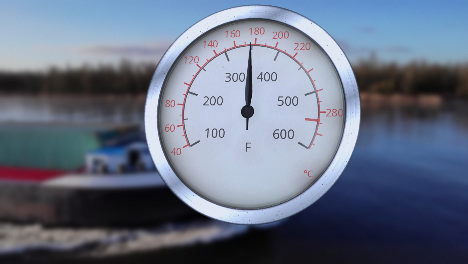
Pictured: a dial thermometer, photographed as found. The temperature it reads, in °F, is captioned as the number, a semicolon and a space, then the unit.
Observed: 350; °F
